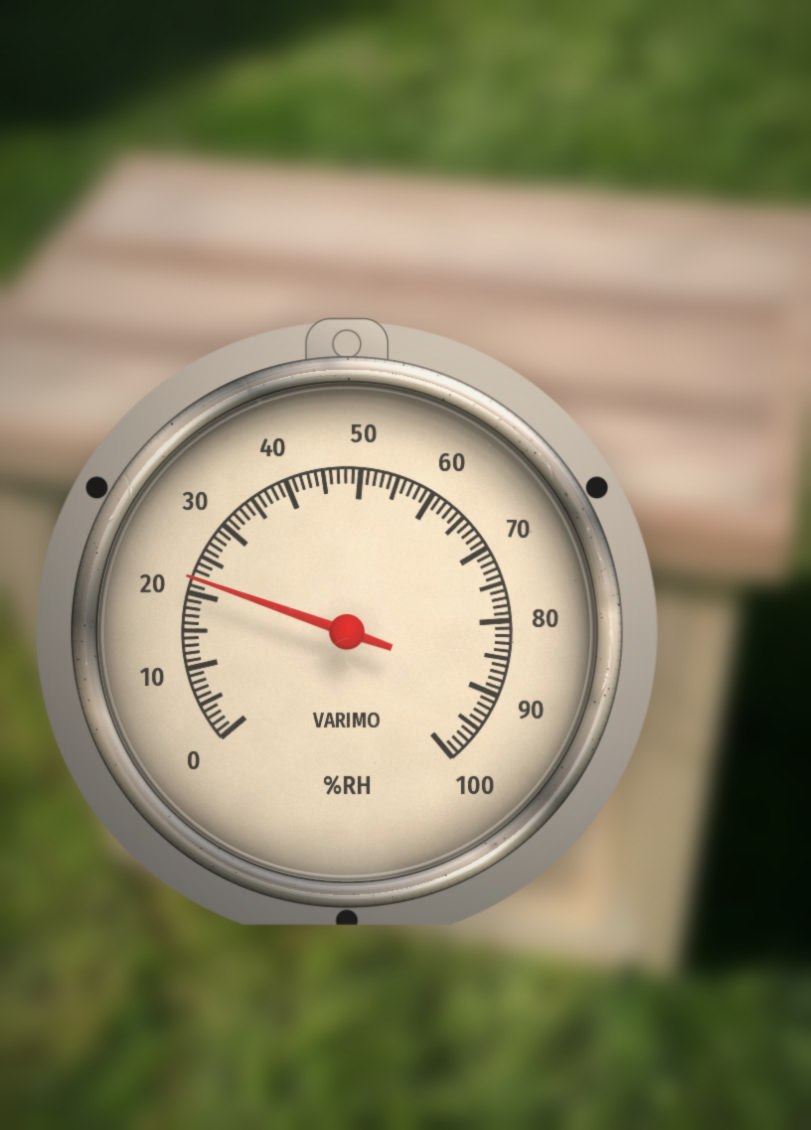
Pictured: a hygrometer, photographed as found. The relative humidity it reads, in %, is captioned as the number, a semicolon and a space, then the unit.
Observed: 22; %
